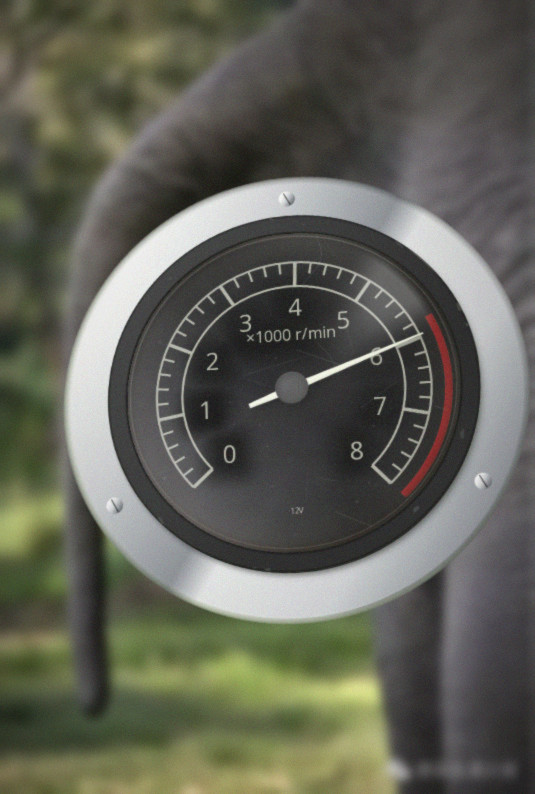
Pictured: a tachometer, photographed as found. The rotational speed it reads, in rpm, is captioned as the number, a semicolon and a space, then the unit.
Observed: 6000; rpm
